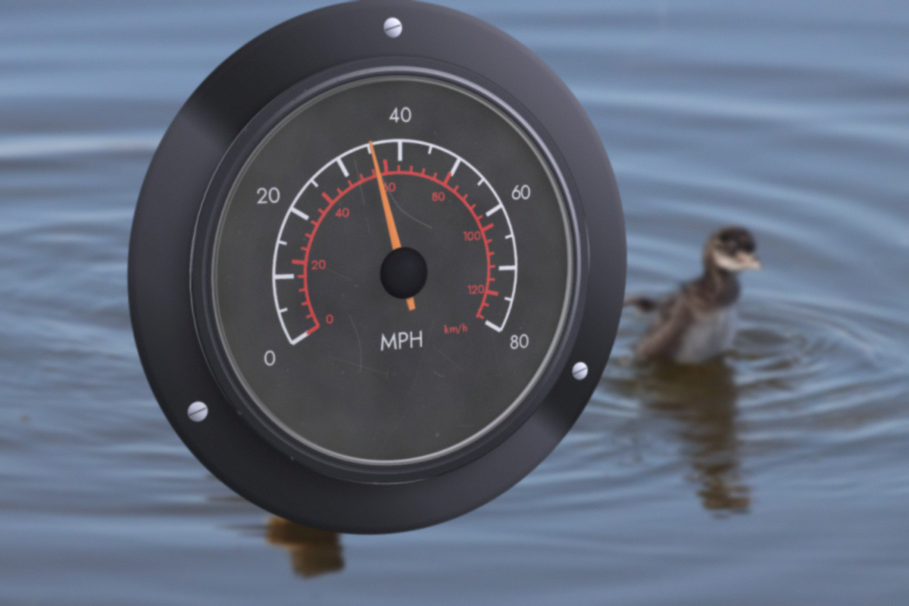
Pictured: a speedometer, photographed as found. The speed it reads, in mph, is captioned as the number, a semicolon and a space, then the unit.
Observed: 35; mph
